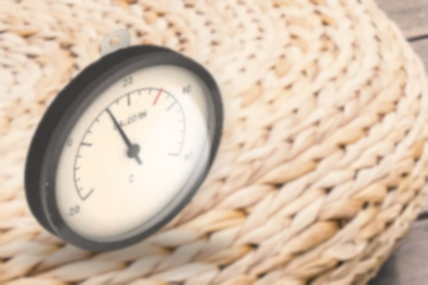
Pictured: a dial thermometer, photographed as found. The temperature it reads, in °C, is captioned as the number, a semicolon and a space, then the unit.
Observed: 12; °C
